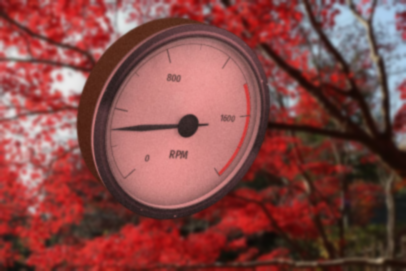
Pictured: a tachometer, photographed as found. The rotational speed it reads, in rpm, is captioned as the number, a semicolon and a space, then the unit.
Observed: 300; rpm
